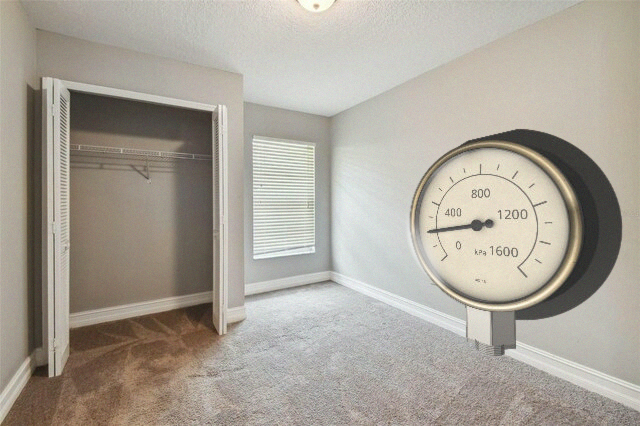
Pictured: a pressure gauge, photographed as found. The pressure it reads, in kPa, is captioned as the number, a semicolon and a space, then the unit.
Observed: 200; kPa
